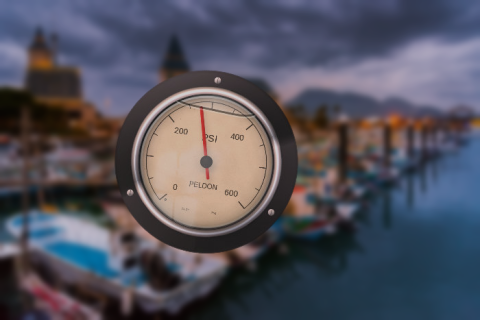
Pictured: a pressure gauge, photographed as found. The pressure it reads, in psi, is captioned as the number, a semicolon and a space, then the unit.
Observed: 275; psi
